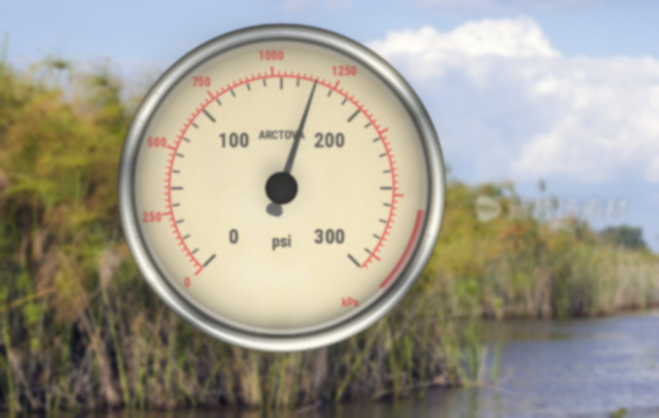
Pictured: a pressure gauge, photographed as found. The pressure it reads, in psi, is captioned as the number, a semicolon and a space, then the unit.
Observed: 170; psi
